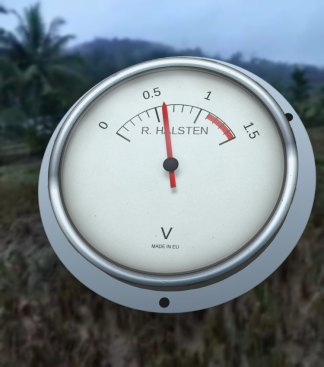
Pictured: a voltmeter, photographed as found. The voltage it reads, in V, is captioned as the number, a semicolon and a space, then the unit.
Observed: 0.6; V
